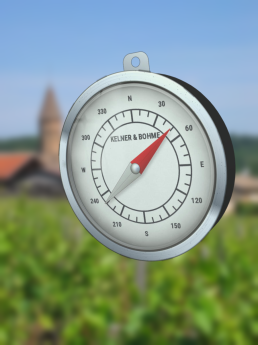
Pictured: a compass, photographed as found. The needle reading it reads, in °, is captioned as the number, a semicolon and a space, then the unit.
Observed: 50; °
